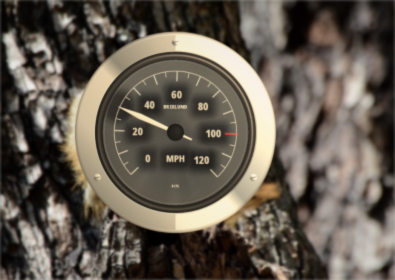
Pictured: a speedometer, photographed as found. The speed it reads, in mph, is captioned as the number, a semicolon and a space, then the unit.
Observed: 30; mph
